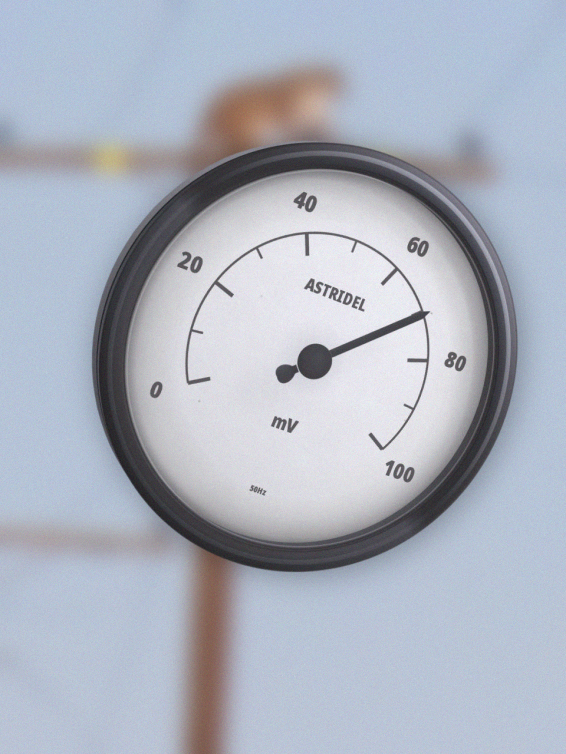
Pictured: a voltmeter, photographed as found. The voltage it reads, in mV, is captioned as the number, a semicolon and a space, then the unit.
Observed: 70; mV
